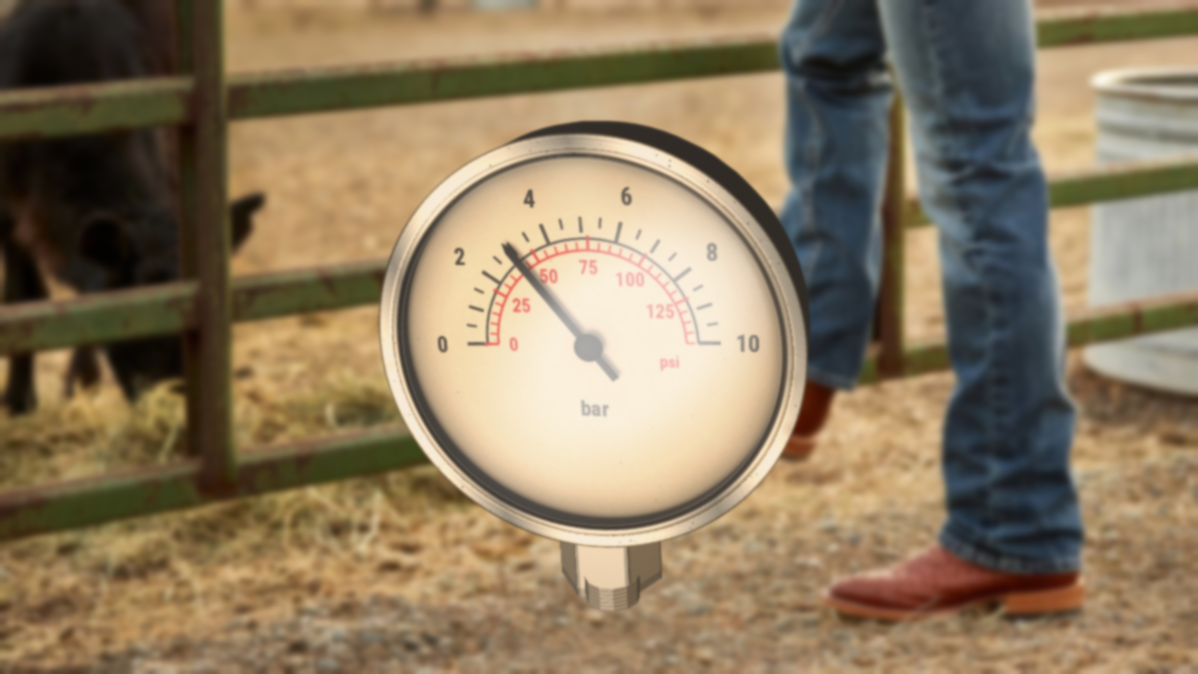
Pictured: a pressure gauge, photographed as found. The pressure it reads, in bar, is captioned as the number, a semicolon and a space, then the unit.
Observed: 3; bar
